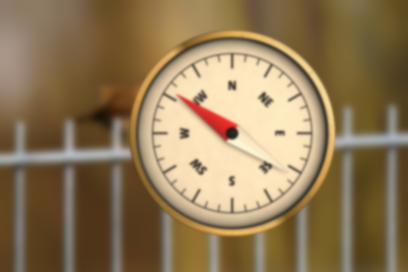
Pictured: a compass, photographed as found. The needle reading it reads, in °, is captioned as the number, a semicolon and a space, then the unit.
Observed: 305; °
